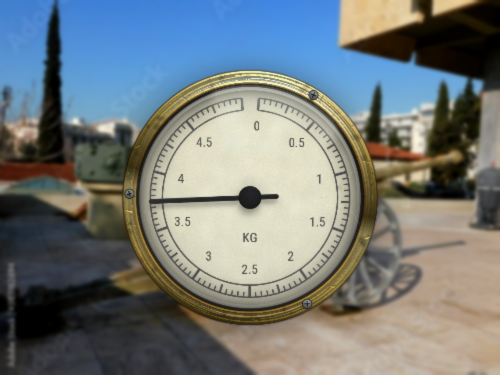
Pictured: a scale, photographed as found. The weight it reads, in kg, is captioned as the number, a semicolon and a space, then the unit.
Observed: 3.75; kg
